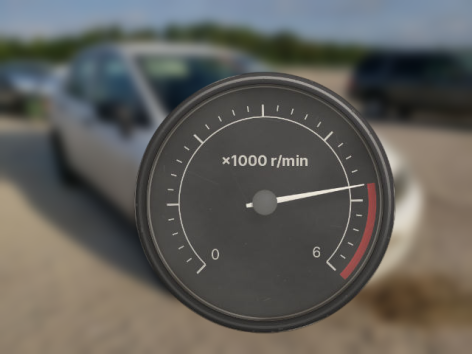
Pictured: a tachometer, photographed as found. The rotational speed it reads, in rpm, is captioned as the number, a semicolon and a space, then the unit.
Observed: 4800; rpm
